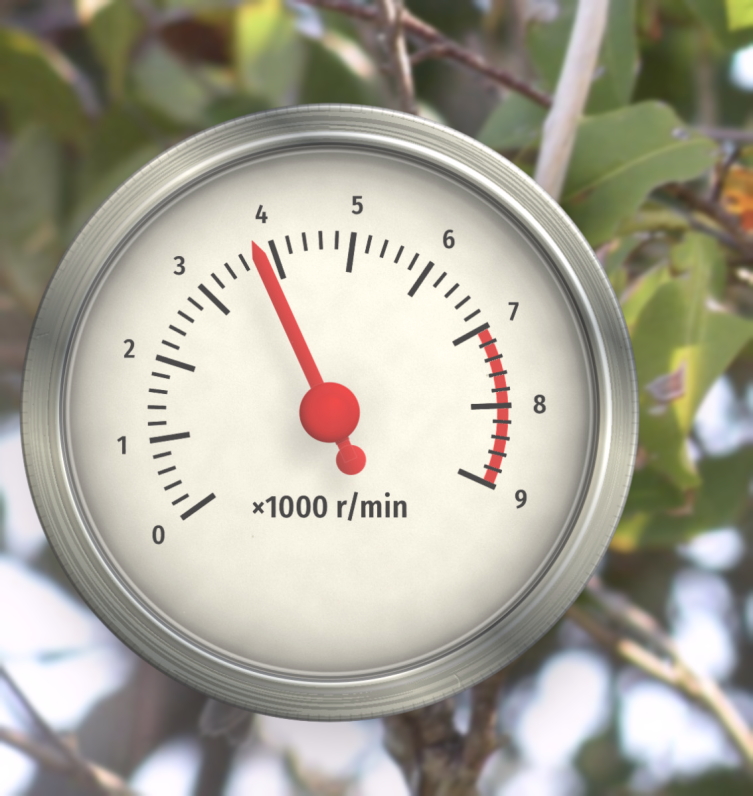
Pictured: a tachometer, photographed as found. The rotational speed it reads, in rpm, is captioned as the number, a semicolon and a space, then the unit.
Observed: 3800; rpm
